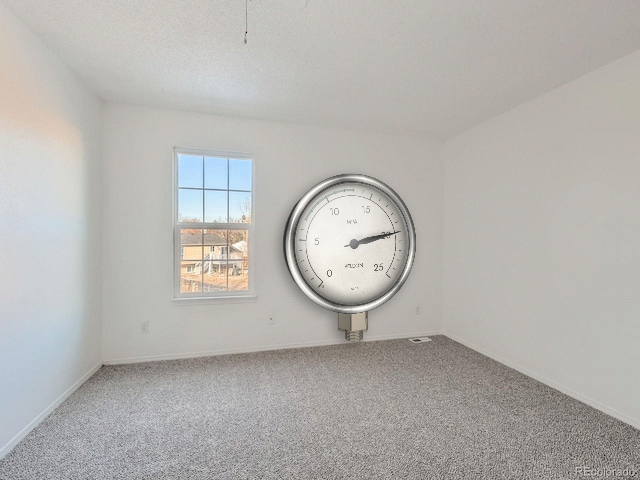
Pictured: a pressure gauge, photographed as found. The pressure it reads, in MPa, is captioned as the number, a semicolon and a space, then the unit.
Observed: 20; MPa
